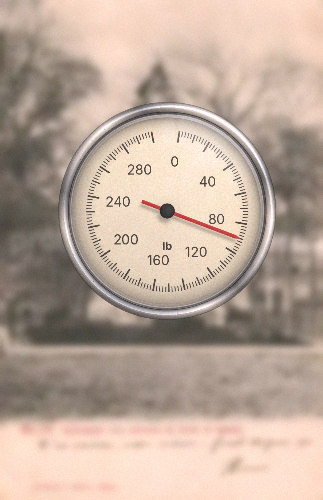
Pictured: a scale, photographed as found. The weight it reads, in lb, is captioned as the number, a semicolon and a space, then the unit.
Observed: 90; lb
